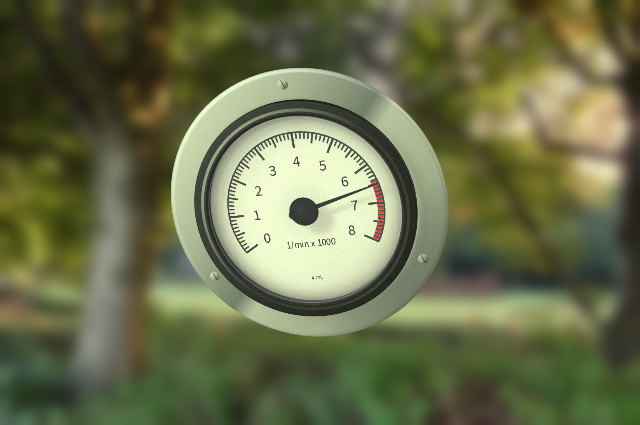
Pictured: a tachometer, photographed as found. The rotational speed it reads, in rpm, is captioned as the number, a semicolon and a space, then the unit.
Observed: 6500; rpm
